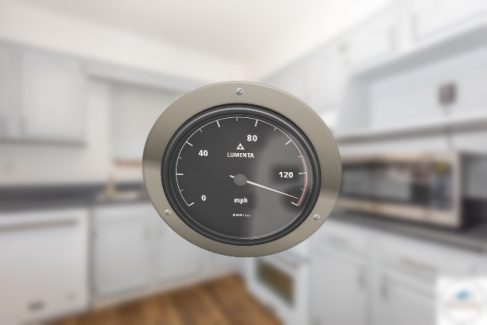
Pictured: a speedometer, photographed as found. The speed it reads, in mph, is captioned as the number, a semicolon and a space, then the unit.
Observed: 135; mph
